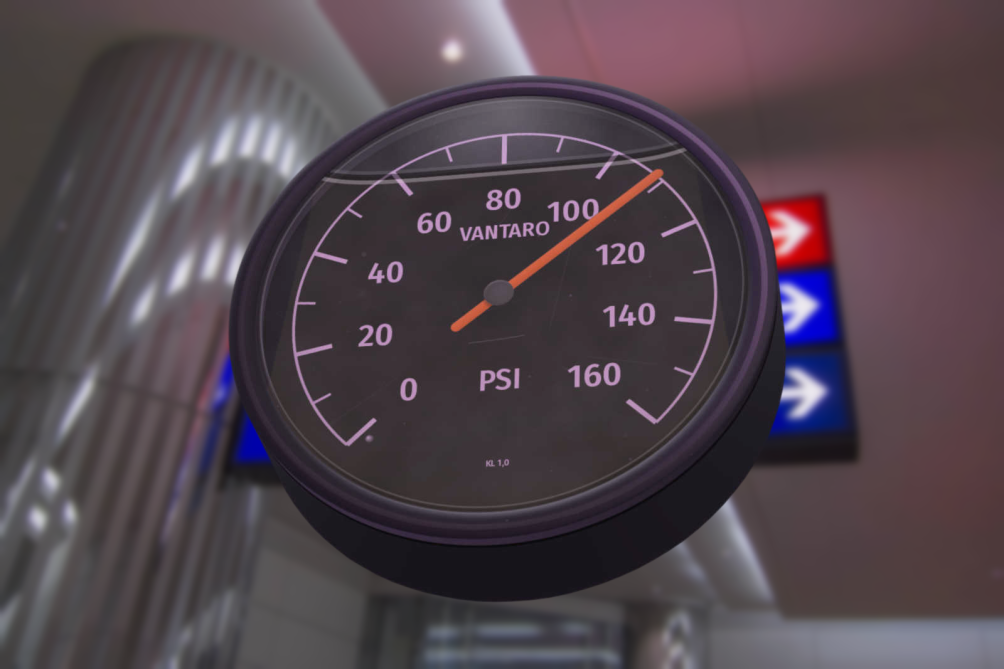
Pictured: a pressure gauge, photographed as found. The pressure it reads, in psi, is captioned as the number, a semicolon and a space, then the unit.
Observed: 110; psi
